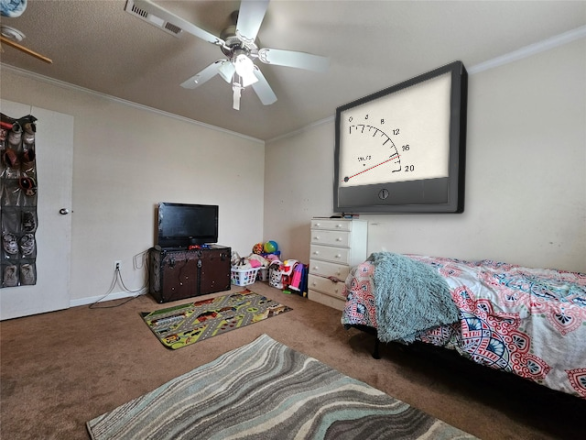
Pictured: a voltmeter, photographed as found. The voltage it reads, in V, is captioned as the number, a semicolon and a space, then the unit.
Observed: 17; V
